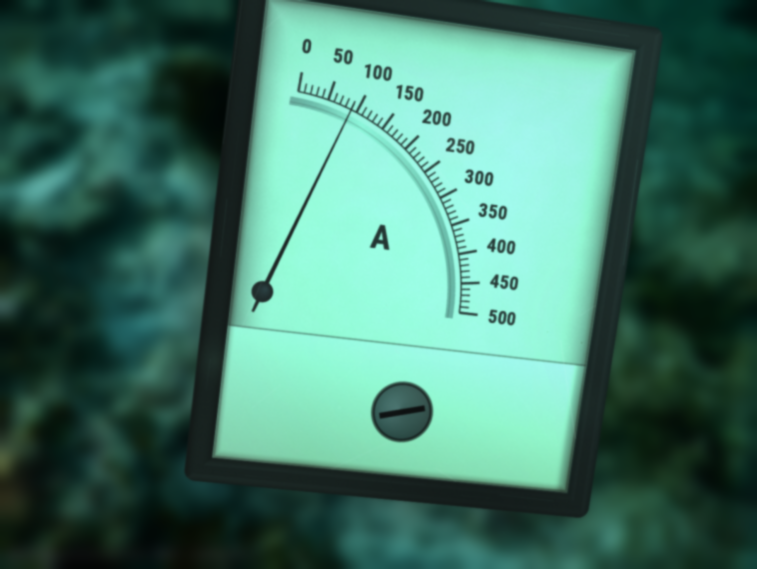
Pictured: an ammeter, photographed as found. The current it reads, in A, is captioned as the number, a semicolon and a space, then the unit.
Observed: 90; A
